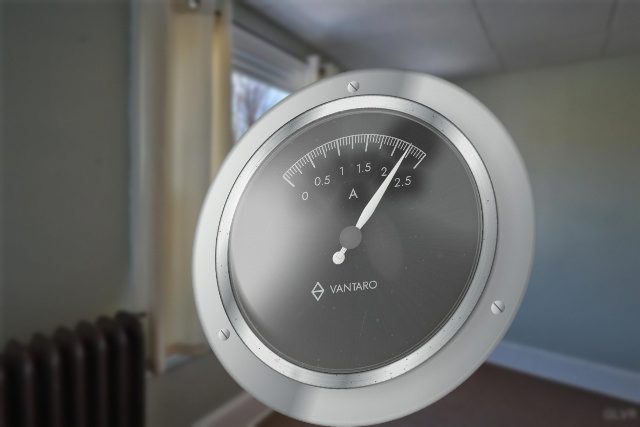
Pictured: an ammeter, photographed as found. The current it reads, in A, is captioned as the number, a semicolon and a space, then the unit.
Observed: 2.25; A
